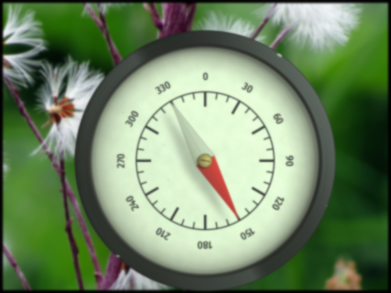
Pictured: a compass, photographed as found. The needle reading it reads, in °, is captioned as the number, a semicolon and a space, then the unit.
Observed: 150; °
